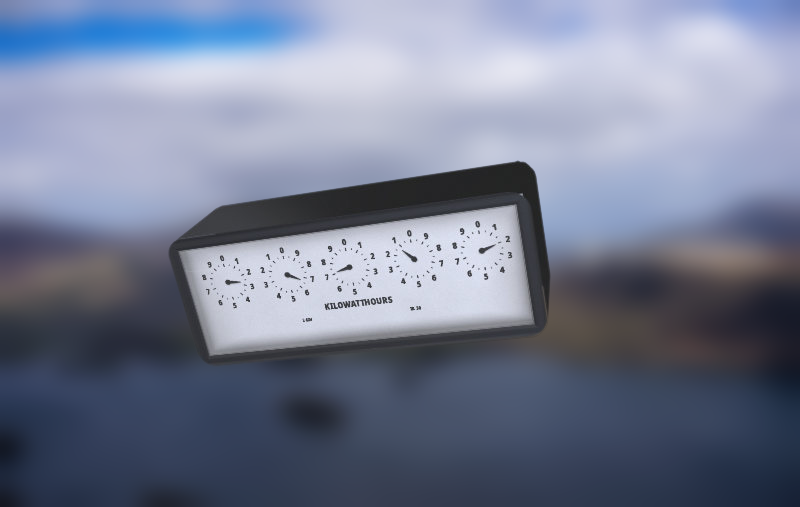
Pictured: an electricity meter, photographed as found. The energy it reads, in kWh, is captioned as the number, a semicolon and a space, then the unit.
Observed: 26712; kWh
